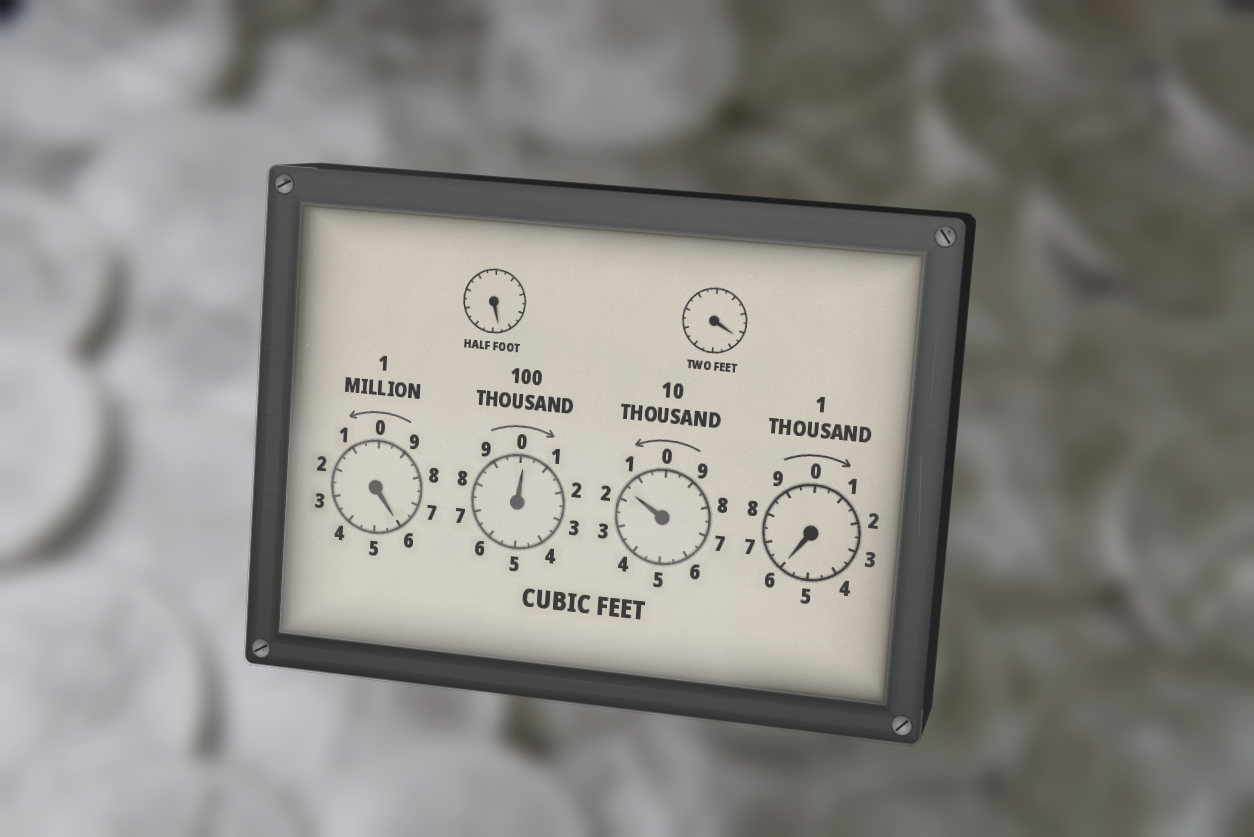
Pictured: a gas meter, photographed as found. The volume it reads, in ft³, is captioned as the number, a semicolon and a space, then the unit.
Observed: 601600; ft³
